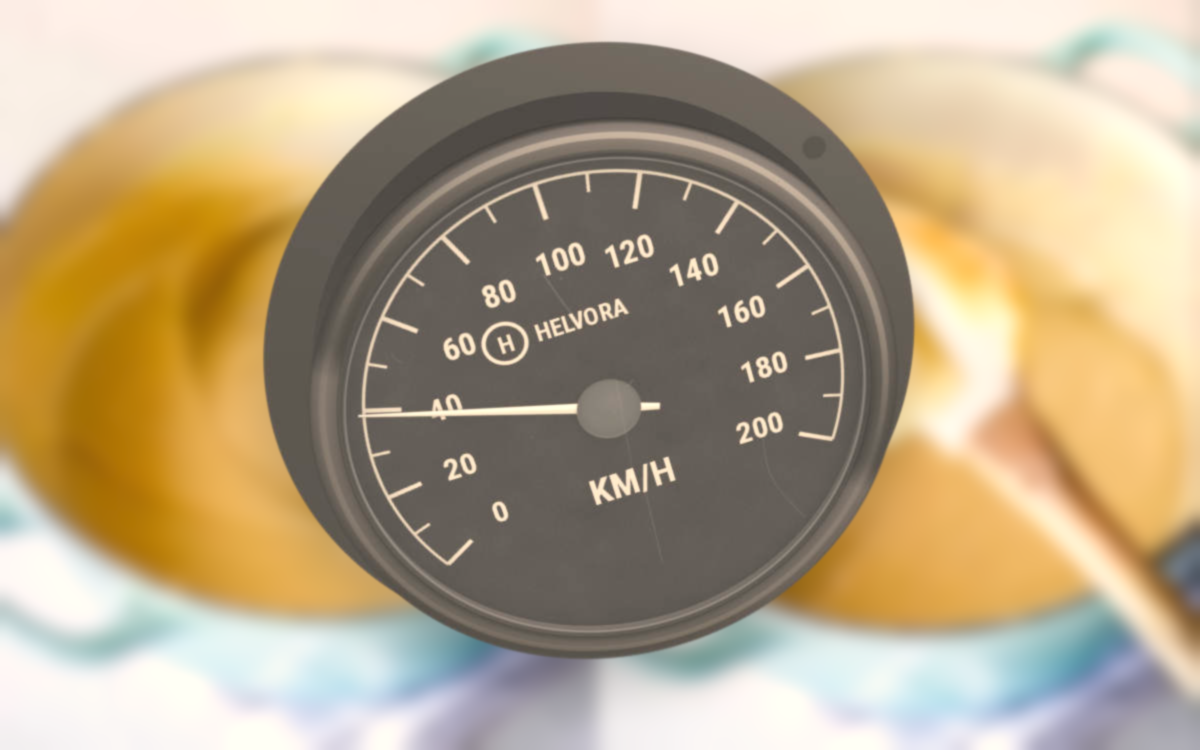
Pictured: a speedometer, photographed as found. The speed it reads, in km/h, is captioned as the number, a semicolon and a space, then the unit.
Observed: 40; km/h
